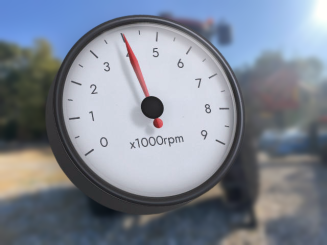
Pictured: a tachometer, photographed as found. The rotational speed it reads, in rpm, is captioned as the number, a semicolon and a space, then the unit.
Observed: 4000; rpm
